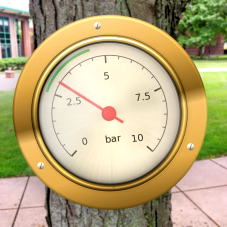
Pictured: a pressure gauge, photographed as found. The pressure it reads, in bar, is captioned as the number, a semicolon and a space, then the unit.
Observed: 3; bar
